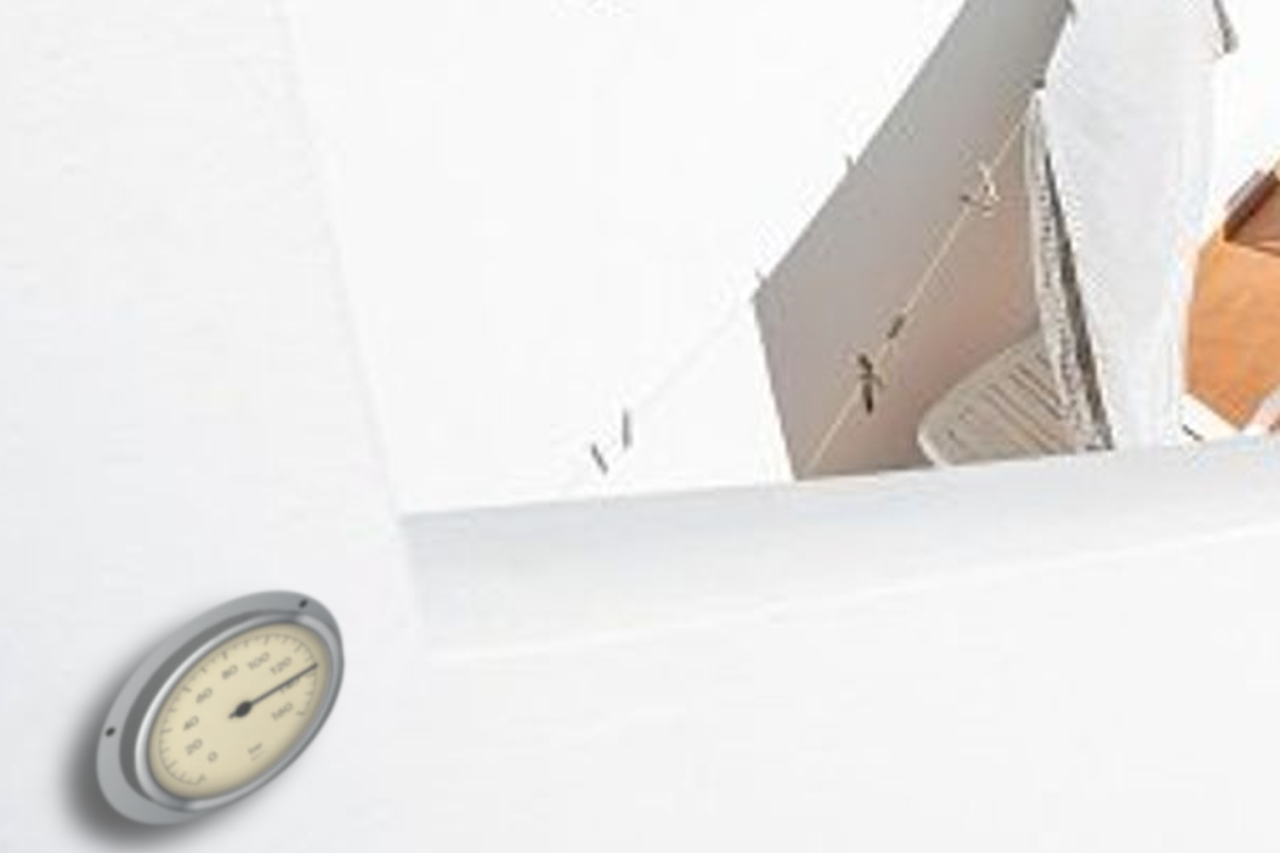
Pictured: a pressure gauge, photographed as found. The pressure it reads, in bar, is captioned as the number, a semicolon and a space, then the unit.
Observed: 135; bar
